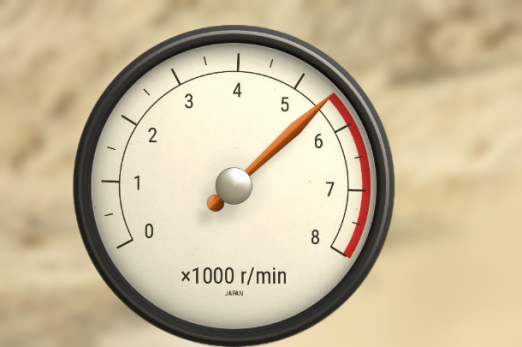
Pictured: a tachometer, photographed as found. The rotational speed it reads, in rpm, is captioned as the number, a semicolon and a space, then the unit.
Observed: 5500; rpm
